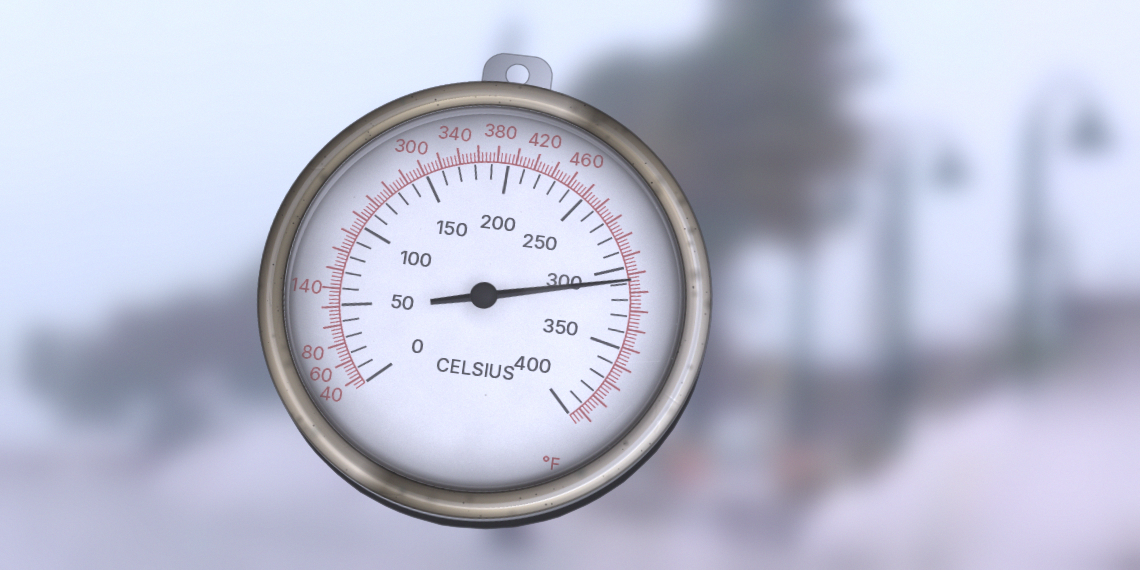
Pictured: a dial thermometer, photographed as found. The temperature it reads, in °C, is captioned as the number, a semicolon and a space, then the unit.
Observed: 310; °C
